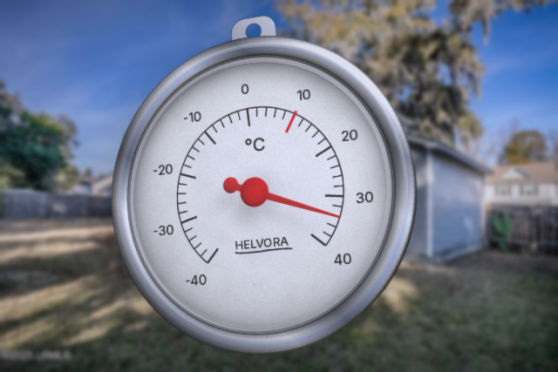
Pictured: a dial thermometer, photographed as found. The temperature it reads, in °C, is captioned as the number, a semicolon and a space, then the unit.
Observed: 34; °C
